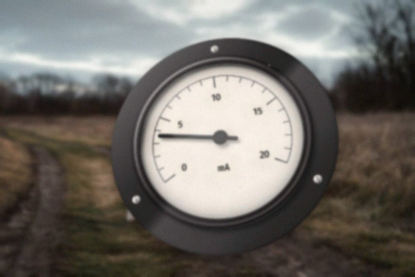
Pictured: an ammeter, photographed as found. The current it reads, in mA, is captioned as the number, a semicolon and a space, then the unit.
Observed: 3.5; mA
